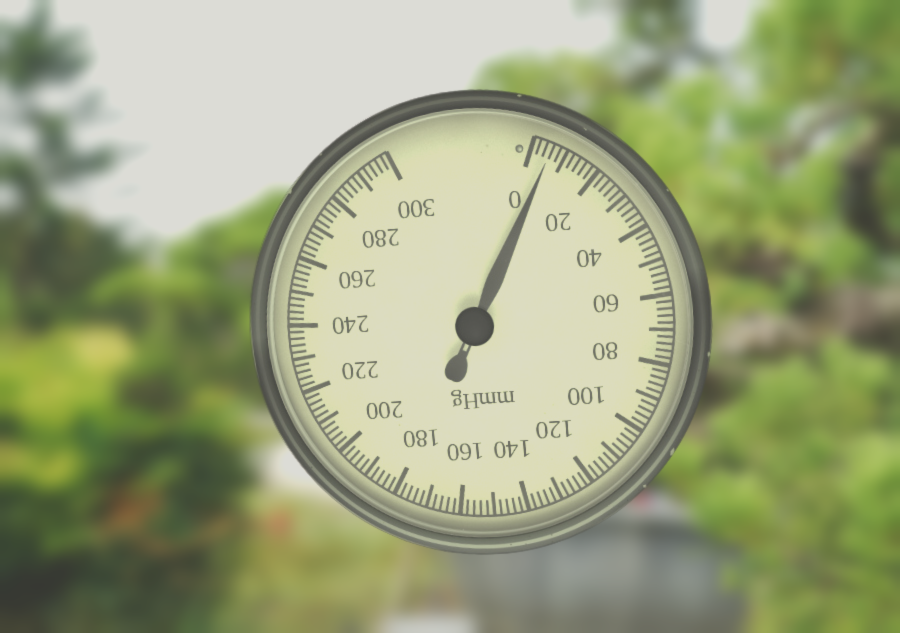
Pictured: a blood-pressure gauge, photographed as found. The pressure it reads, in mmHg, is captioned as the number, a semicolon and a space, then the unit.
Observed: 6; mmHg
